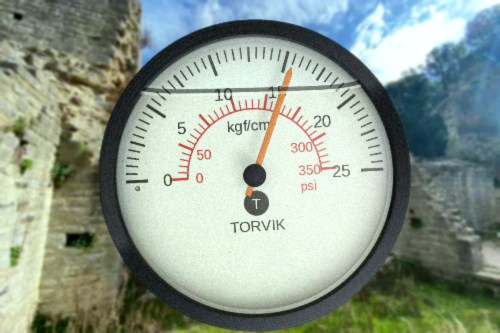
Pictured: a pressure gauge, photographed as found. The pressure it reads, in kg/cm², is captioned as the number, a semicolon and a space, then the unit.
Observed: 15.5; kg/cm²
